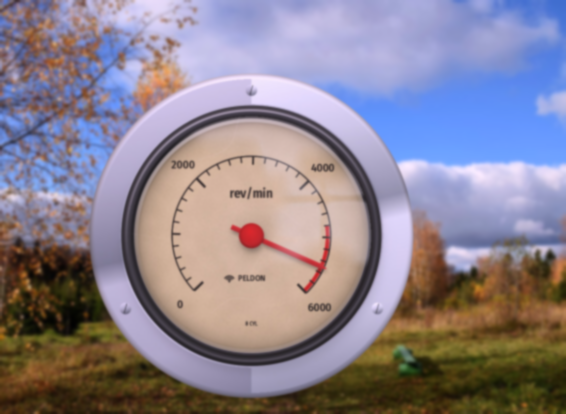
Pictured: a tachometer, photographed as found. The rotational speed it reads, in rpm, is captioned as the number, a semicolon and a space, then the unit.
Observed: 5500; rpm
